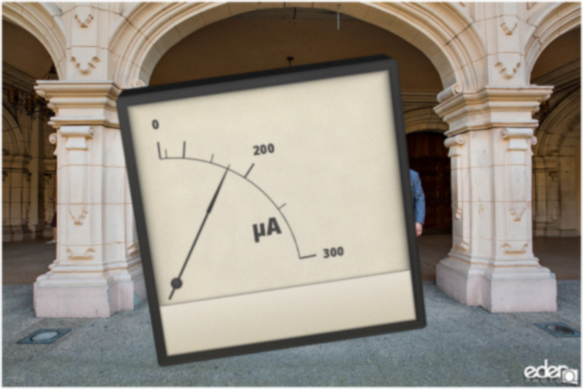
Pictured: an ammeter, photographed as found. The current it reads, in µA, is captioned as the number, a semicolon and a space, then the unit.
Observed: 175; µA
